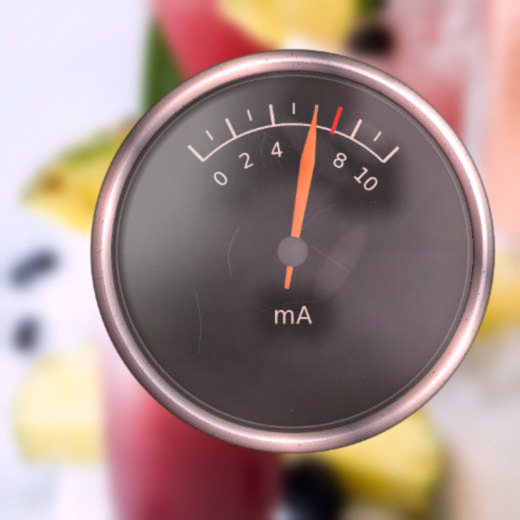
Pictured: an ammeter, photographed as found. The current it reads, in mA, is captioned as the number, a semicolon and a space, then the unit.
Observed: 6; mA
